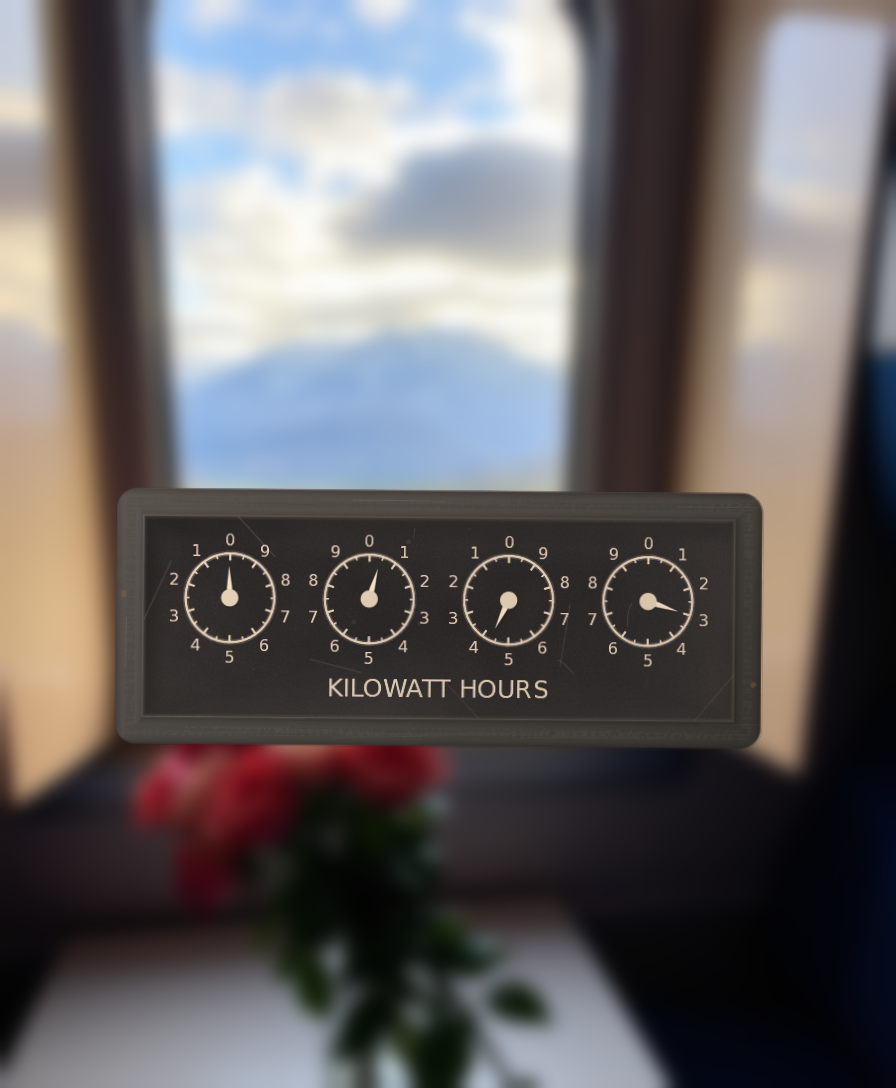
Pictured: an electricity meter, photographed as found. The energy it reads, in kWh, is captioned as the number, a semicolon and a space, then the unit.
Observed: 43; kWh
